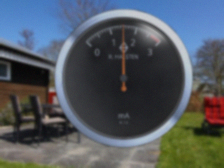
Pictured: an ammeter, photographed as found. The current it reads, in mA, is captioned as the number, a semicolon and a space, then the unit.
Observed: 1.5; mA
